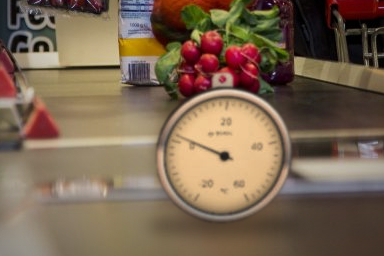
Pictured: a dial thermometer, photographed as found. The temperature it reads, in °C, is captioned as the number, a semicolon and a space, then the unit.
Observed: 2; °C
